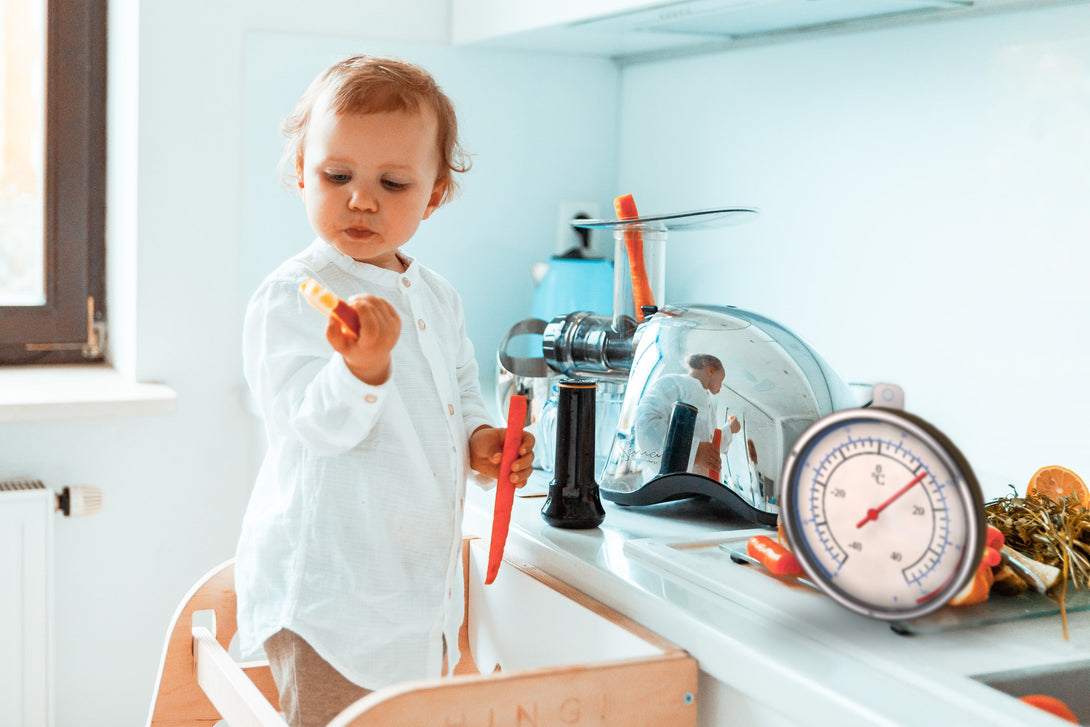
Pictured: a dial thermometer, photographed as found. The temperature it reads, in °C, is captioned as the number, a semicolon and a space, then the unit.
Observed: 12; °C
